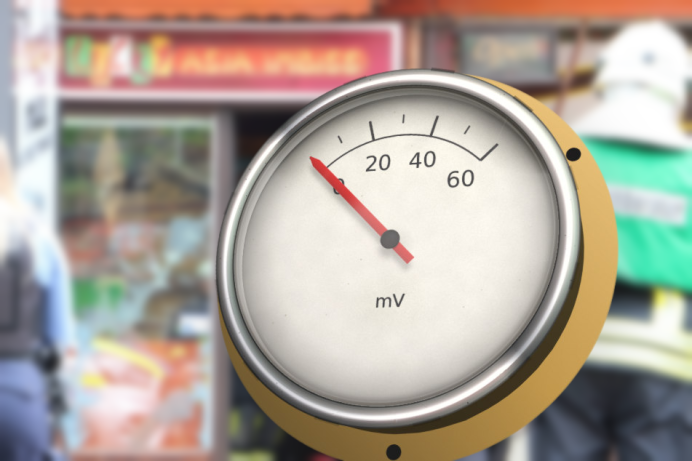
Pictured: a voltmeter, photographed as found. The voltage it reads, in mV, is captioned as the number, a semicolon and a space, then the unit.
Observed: 0; mV
